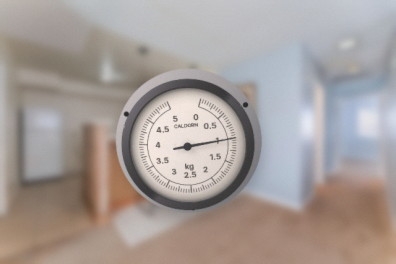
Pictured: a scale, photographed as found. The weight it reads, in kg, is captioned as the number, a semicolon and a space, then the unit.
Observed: 1; kg
